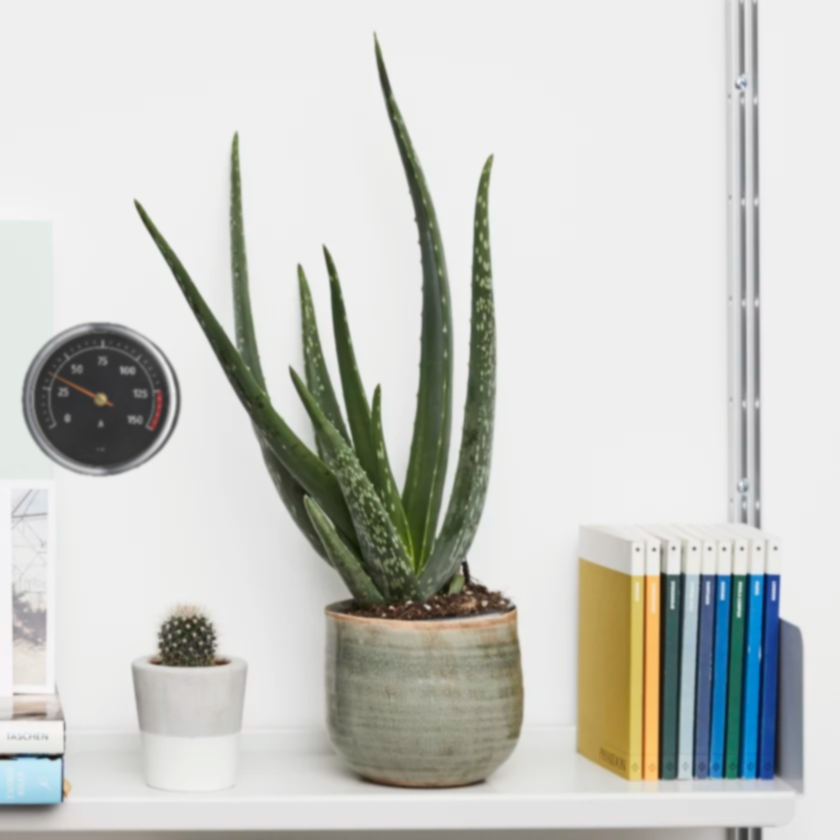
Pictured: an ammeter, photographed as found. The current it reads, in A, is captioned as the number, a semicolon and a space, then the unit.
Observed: 35; A
